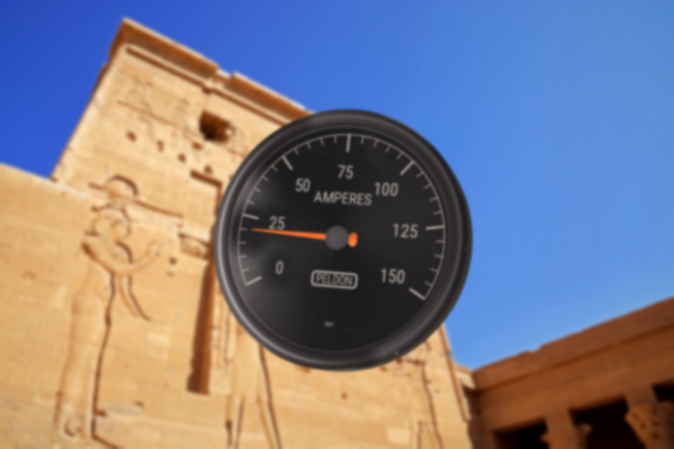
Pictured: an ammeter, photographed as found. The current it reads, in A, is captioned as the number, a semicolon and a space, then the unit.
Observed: 20; A
